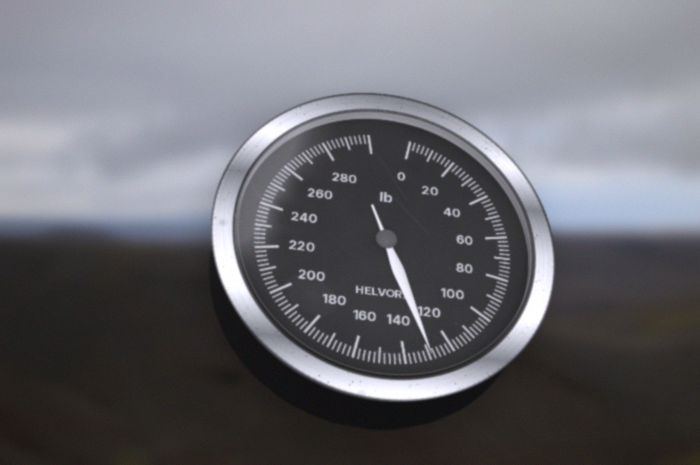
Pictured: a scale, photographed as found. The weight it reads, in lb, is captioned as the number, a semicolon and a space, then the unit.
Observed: 130; lb
